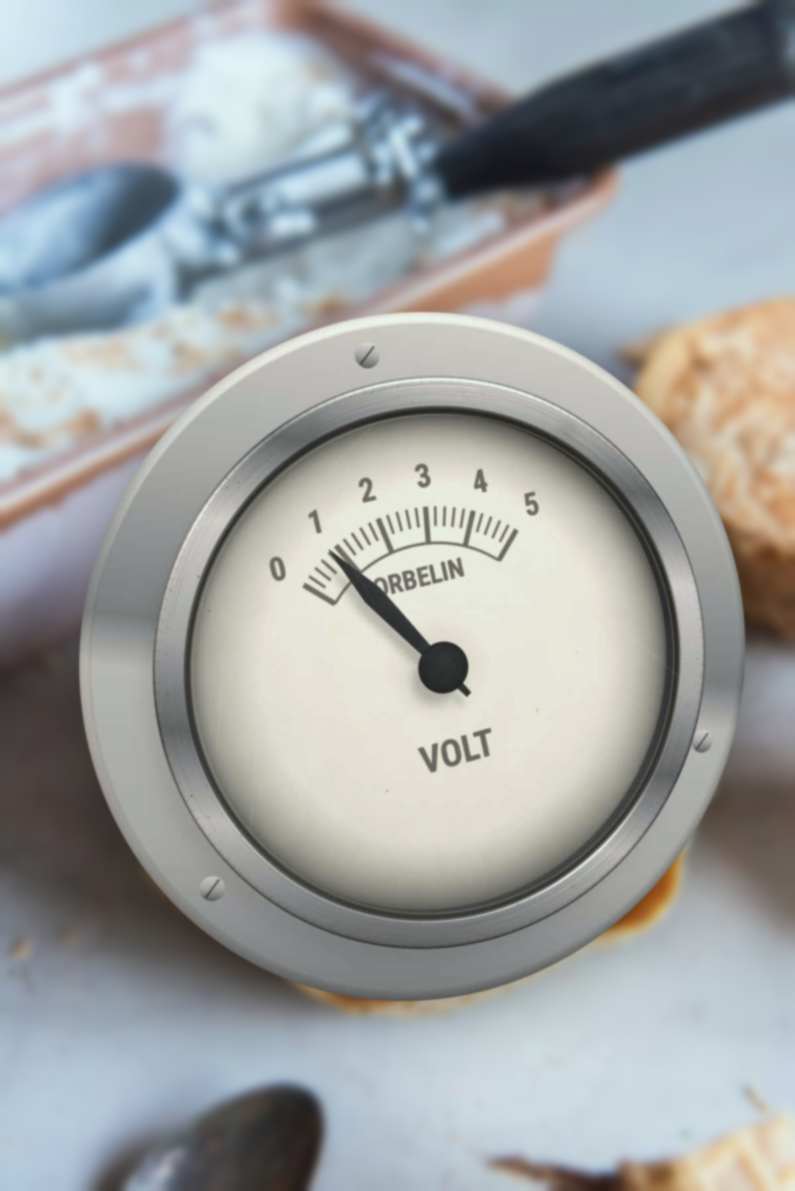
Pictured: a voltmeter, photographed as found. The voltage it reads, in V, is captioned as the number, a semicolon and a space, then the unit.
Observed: 0.8; V
